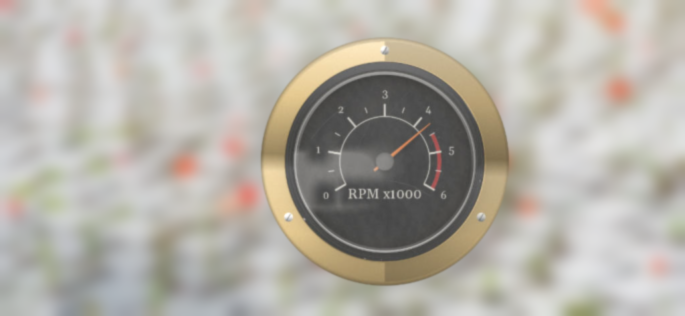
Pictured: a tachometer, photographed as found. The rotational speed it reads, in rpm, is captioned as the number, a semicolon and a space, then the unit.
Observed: 4250; rpm
